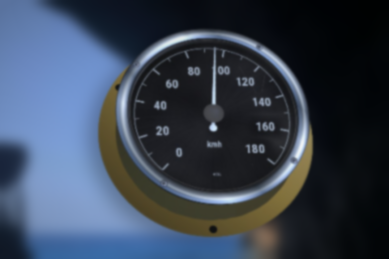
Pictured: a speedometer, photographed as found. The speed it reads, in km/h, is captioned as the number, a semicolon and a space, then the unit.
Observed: 95; km/h
